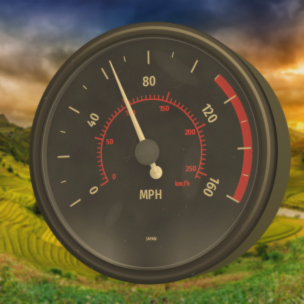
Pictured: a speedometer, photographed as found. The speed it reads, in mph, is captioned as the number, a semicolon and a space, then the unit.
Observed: 65; mph
